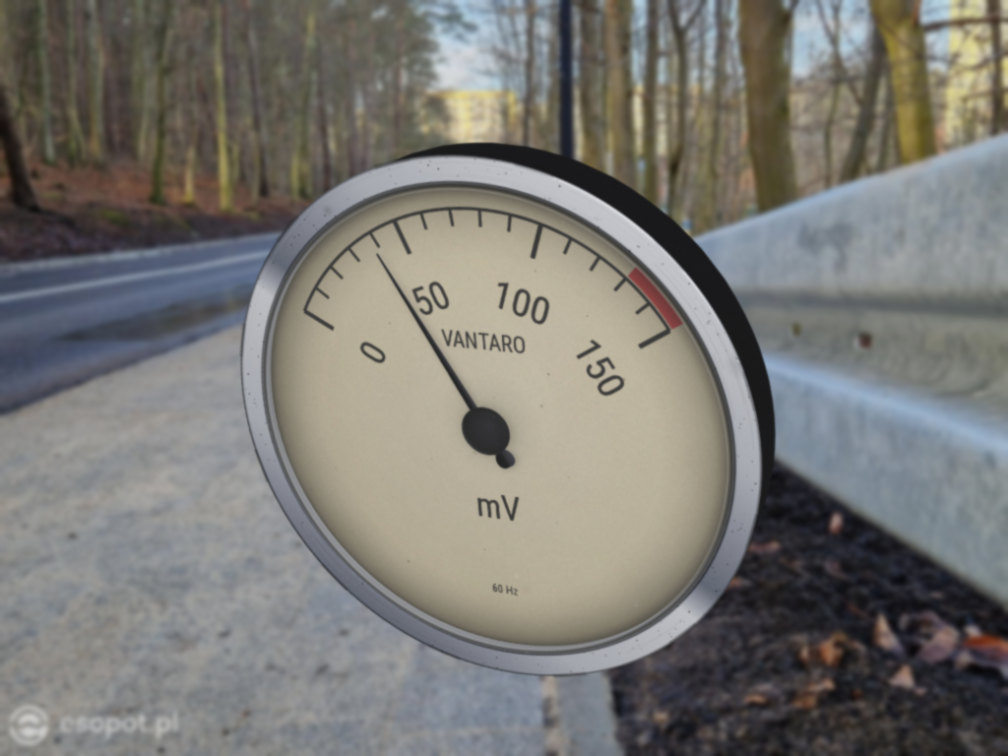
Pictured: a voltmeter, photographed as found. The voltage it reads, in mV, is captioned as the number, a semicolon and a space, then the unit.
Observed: 40; mV
